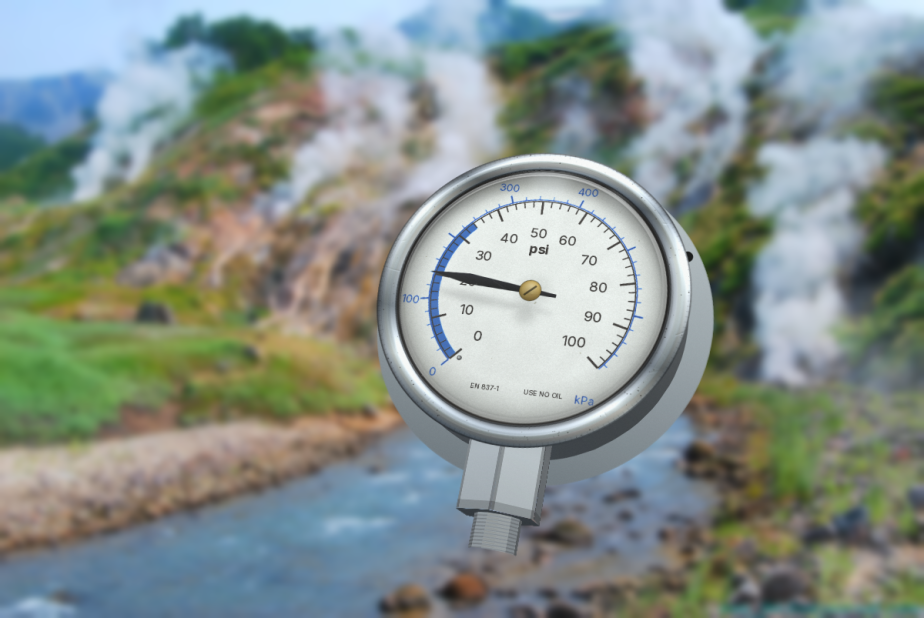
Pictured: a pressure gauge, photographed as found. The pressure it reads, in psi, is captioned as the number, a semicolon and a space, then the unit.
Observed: 20; psi
